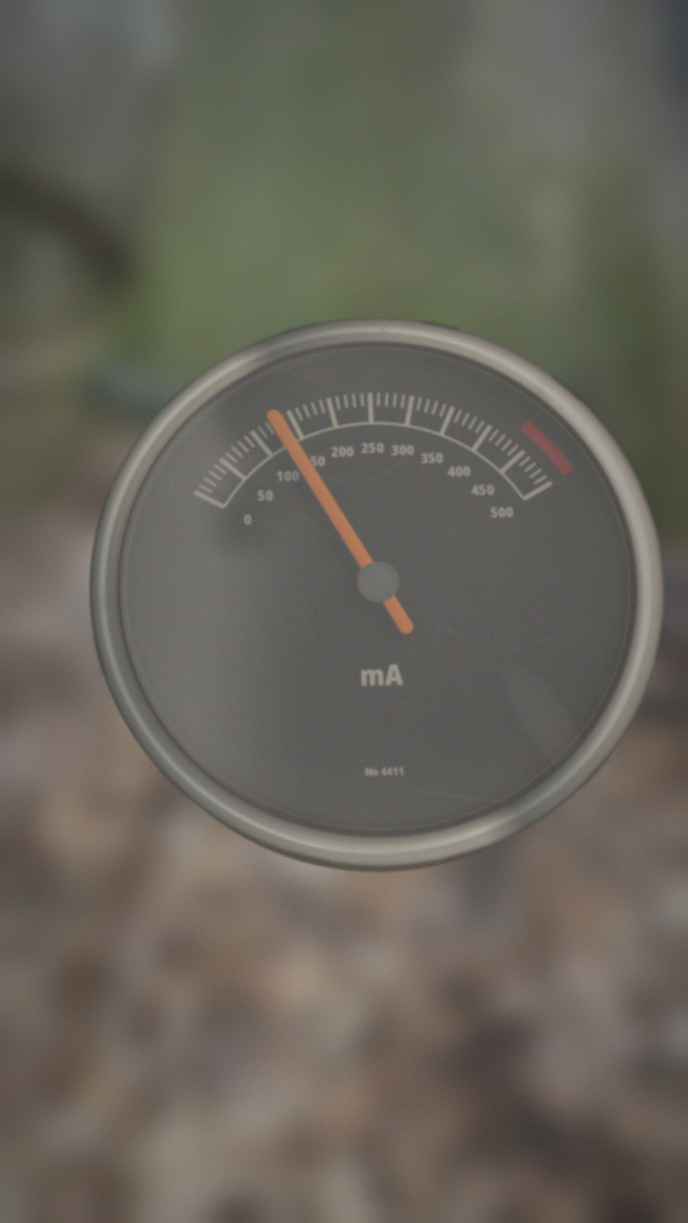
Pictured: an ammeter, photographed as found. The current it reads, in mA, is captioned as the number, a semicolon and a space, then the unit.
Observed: 130; mA
